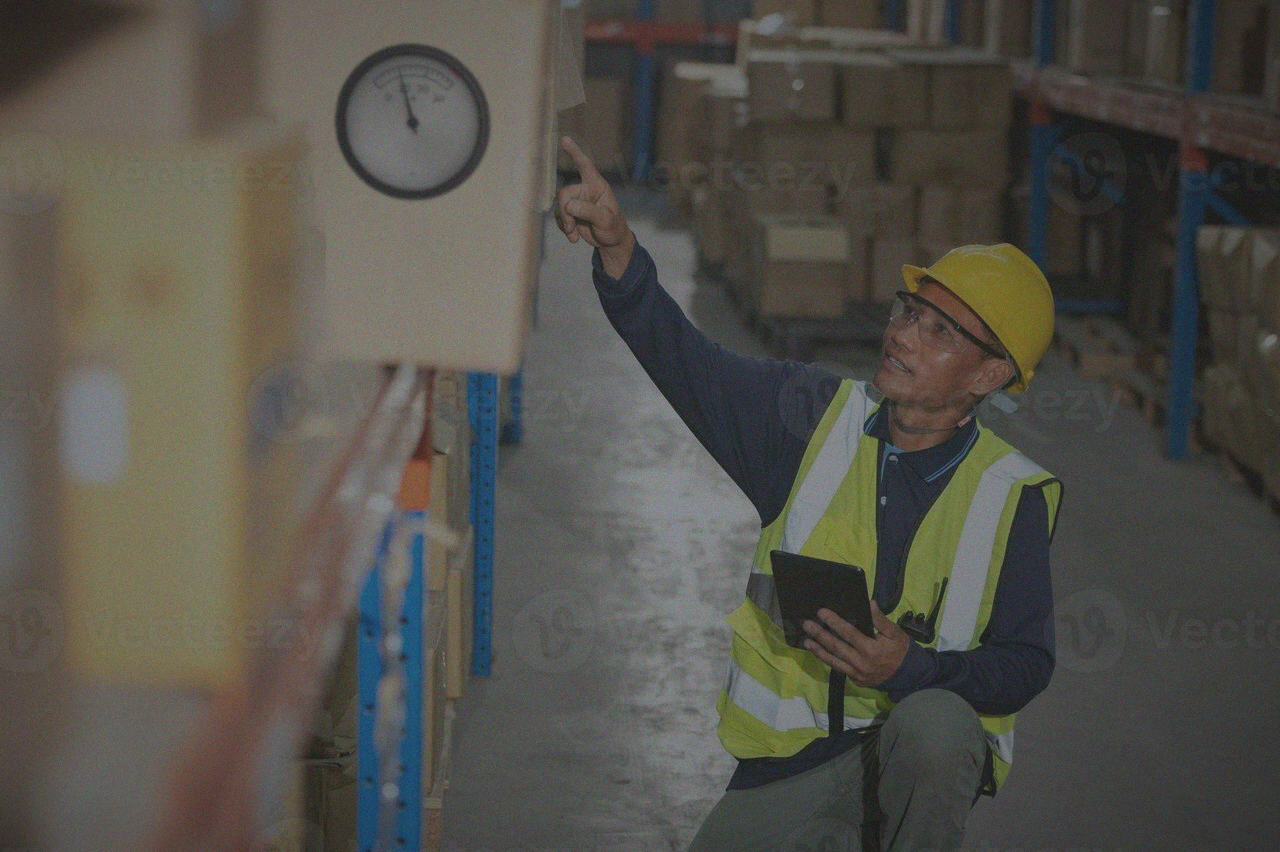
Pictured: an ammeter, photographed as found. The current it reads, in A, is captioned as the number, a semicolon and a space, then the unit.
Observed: 10; A
